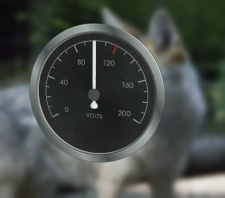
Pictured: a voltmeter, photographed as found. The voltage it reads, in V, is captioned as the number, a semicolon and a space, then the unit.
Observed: 100; V
